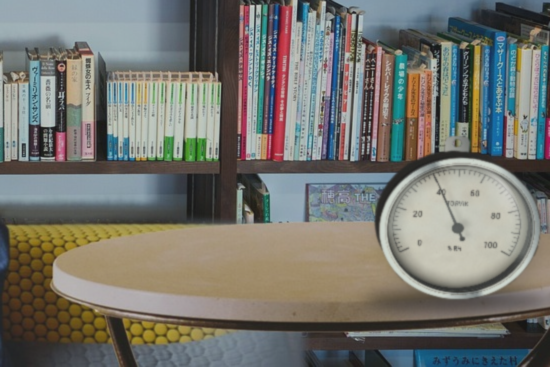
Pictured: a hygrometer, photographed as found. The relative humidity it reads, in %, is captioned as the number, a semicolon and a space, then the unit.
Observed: 40; %
